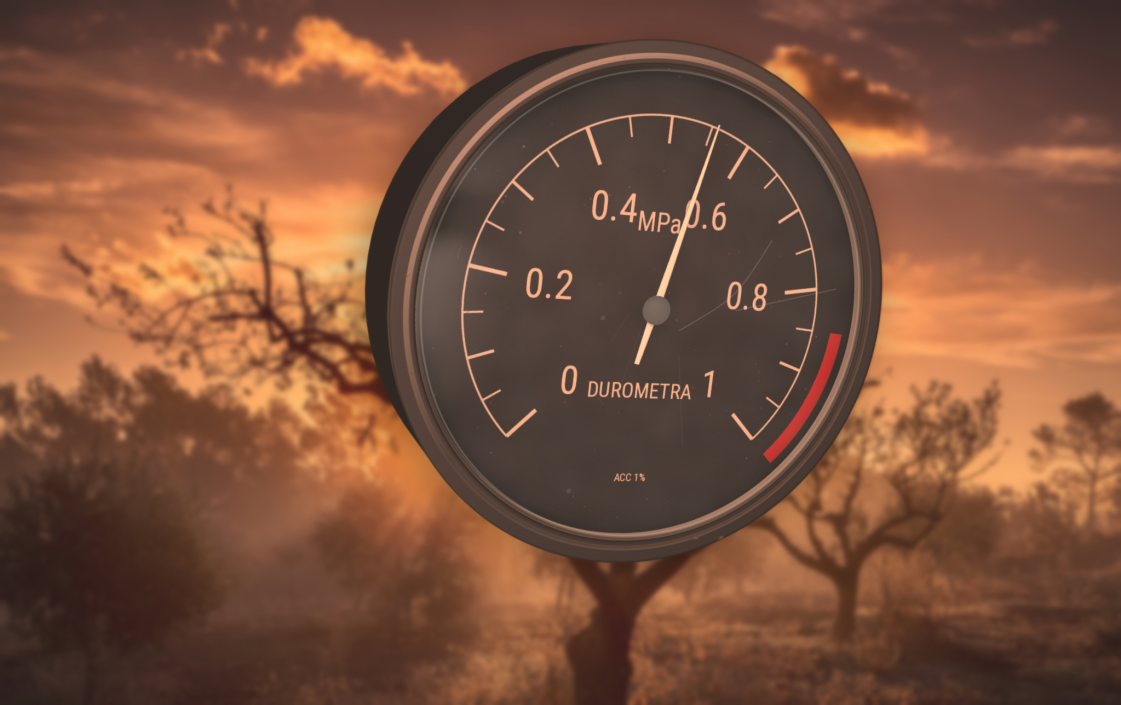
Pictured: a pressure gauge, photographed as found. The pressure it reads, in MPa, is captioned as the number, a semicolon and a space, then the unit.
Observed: 0.55; MPa
